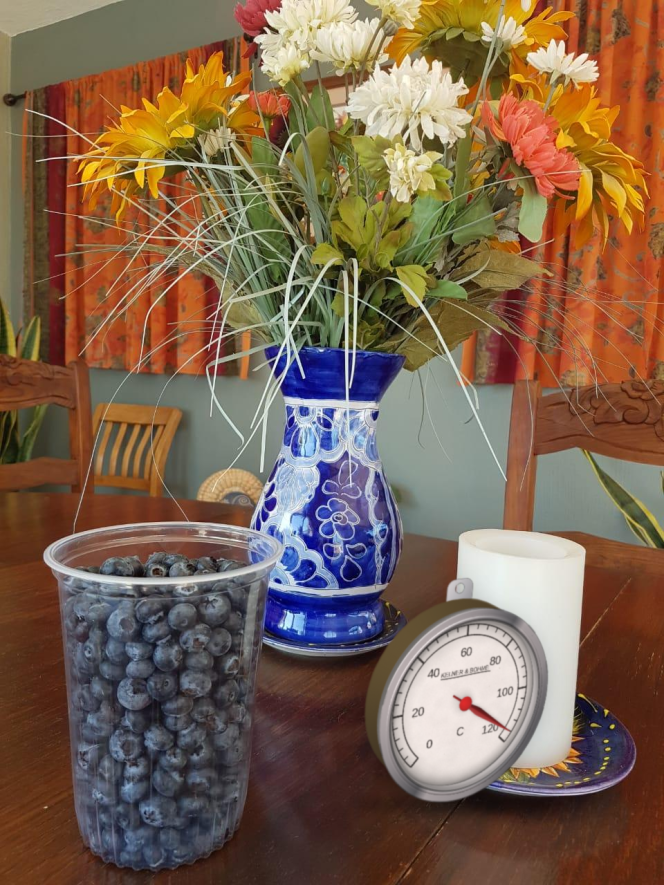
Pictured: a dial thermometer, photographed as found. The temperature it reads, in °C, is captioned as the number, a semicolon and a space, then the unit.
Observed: 116; °C
